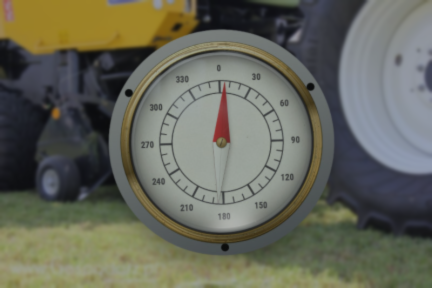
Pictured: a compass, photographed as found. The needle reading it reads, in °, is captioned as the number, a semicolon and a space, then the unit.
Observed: 5; °
